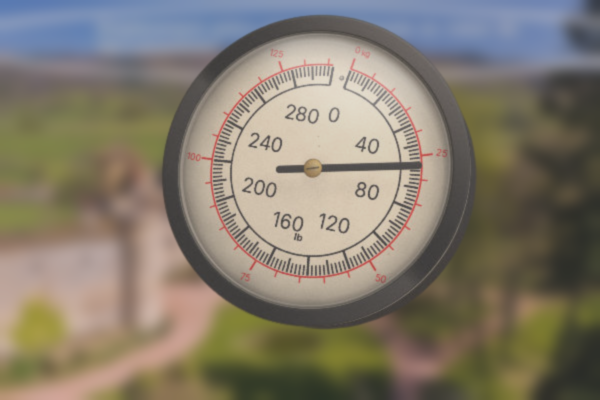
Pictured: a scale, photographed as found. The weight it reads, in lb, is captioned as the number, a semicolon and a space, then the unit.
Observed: 60; lb
